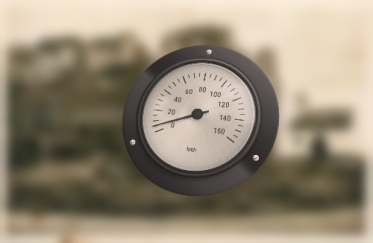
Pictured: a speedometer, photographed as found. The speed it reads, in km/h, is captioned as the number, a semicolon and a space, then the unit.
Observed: 5; km/h
